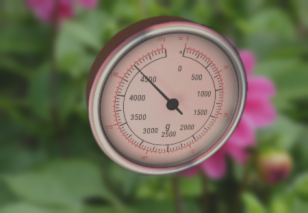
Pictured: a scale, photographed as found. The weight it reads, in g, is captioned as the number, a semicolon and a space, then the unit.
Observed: 4500; g
